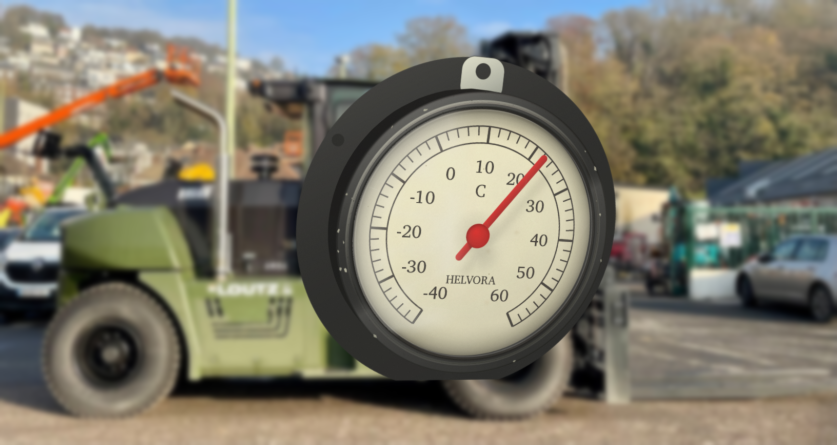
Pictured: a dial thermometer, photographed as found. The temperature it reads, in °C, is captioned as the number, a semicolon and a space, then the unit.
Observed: 22; °C
